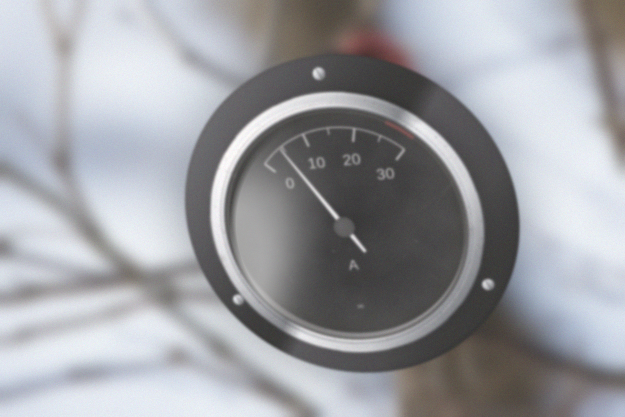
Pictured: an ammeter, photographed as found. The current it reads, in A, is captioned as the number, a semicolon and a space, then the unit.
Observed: 5; A
